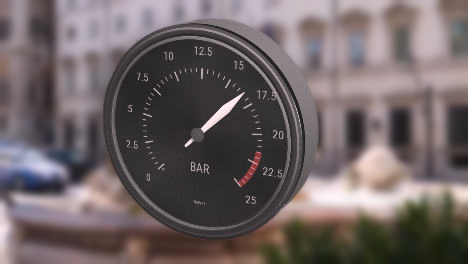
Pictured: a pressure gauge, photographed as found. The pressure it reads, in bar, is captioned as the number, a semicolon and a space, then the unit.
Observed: 16.5; bar
